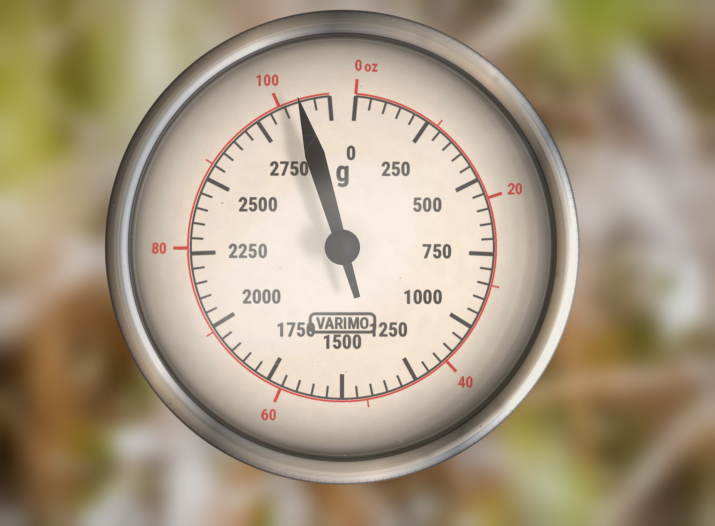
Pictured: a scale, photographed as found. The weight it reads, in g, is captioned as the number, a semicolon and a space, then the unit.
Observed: 2900; g
